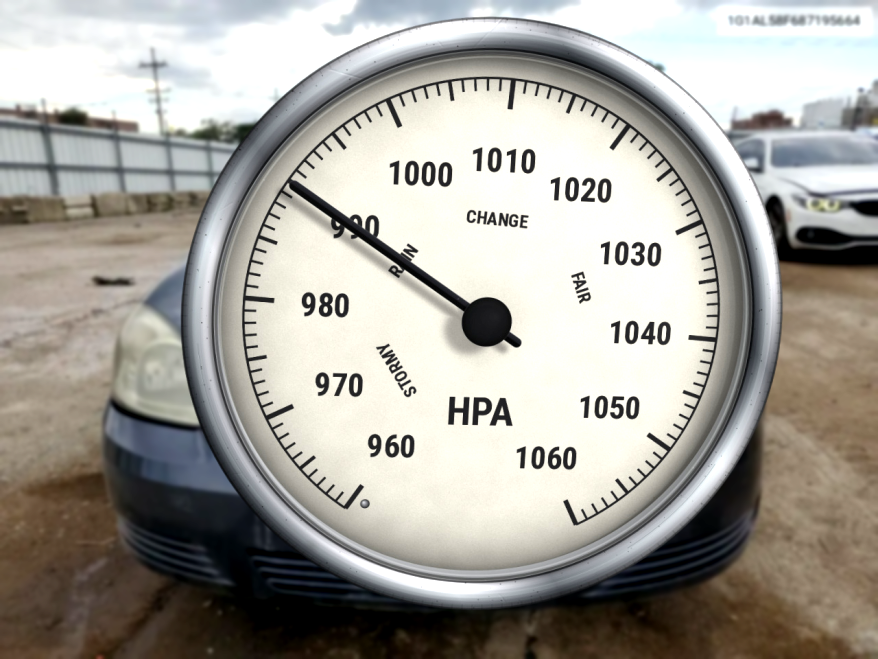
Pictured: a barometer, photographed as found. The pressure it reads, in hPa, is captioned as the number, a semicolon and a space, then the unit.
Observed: 990; hPa
